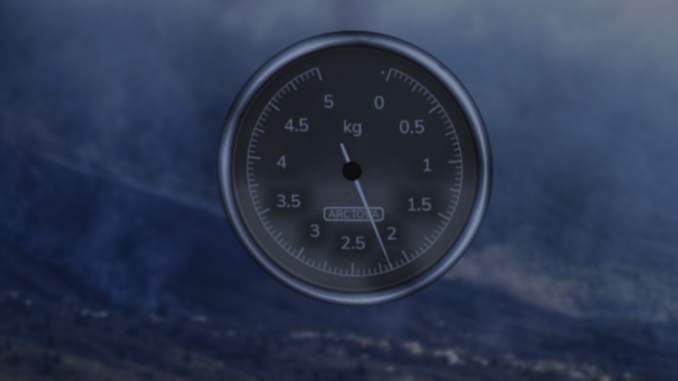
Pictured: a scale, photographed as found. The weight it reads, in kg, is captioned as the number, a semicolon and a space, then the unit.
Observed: 2.15; kg
